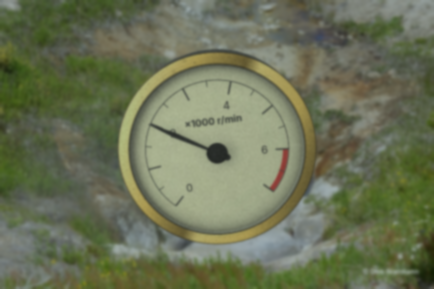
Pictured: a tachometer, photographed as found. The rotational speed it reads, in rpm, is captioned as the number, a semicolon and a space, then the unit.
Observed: 2000; rpm
